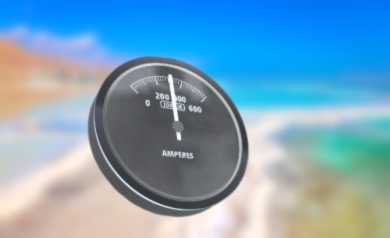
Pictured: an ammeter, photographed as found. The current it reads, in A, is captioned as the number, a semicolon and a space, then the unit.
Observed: 300; A
